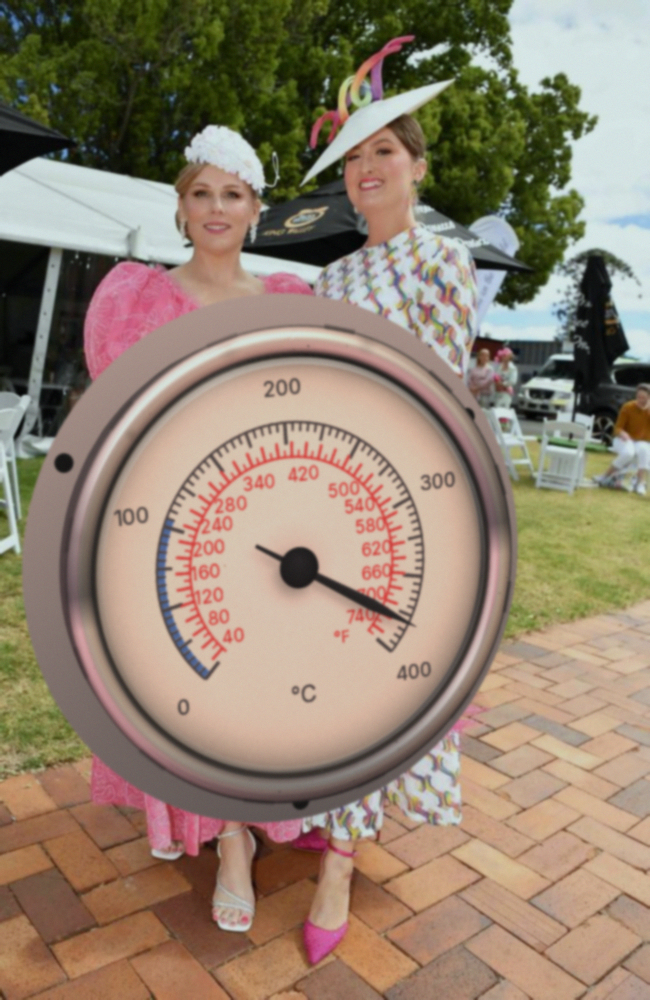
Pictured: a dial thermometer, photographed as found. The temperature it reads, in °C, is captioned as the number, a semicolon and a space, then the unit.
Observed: 380; °C
